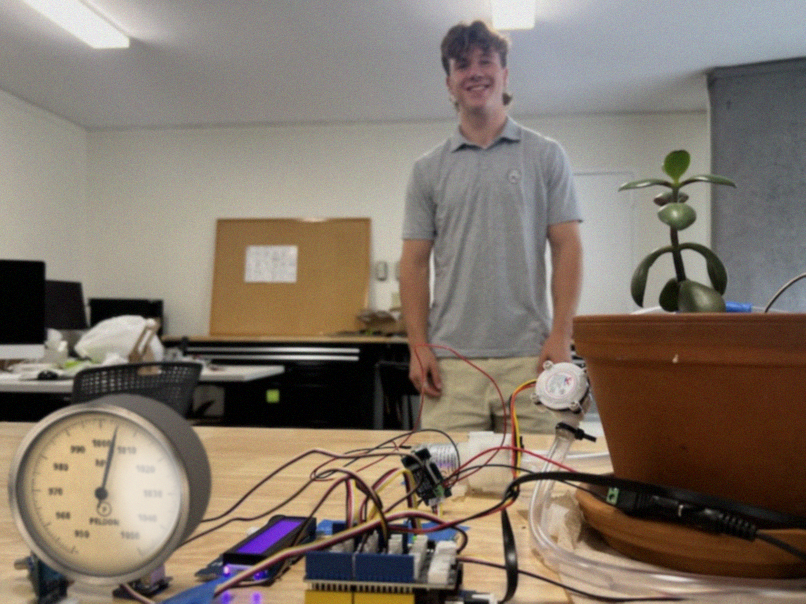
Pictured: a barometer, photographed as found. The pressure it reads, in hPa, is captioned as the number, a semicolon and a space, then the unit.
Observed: 1005; hPa
